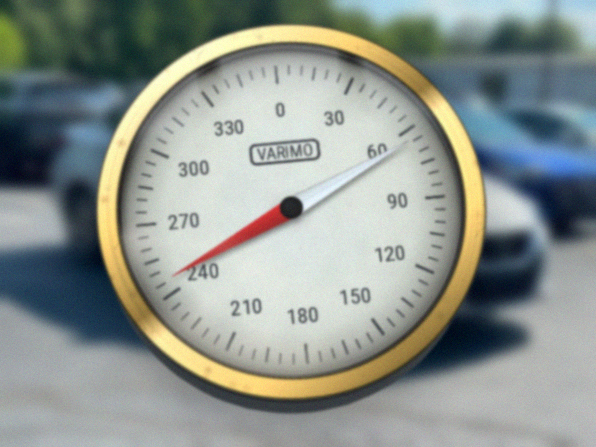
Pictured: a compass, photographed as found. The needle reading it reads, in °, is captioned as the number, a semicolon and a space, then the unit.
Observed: 245; °
